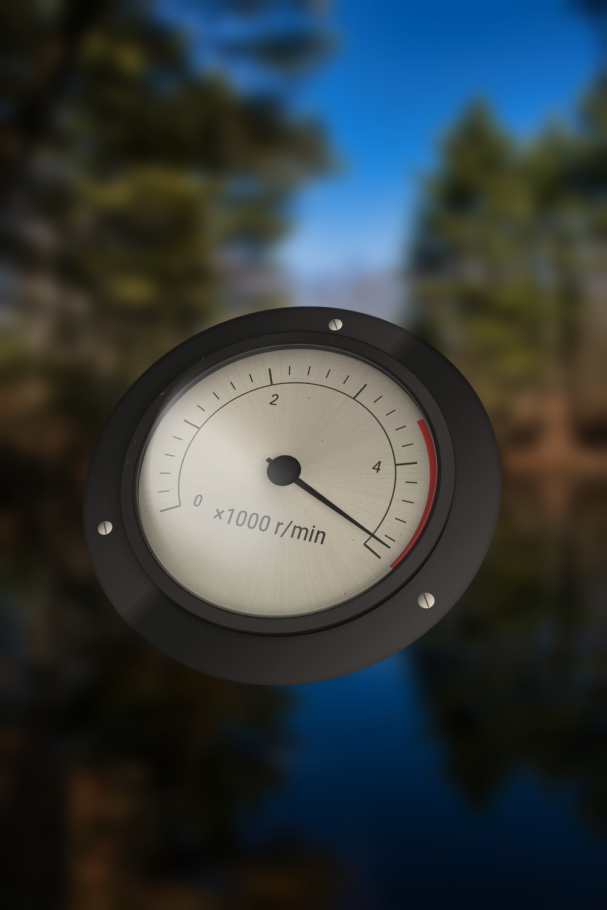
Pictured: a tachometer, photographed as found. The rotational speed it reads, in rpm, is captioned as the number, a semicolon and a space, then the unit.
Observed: 4900; rpm
